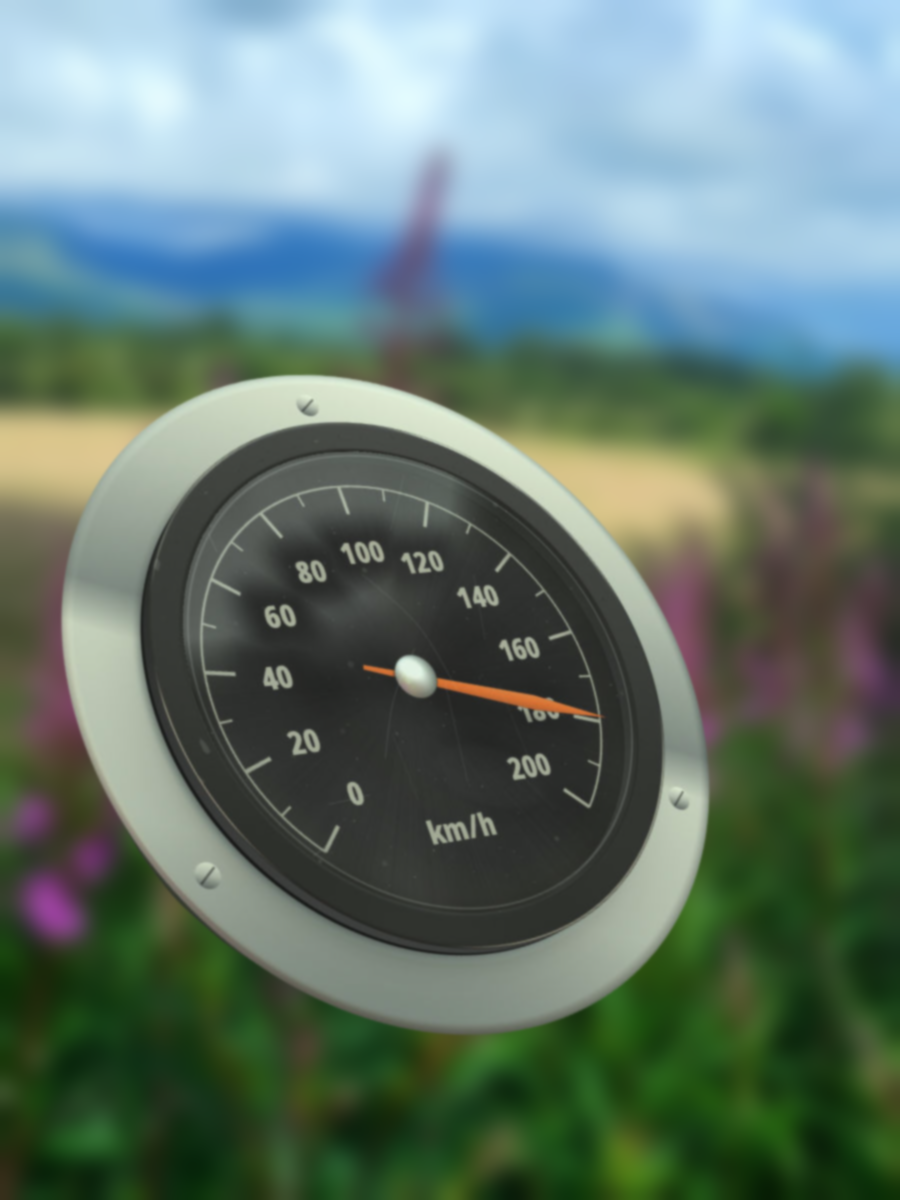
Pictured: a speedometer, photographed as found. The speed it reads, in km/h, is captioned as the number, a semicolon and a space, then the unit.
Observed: 180; km/h
